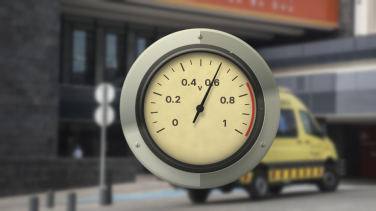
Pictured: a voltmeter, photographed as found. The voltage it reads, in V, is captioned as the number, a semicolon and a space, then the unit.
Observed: 0.6; V
